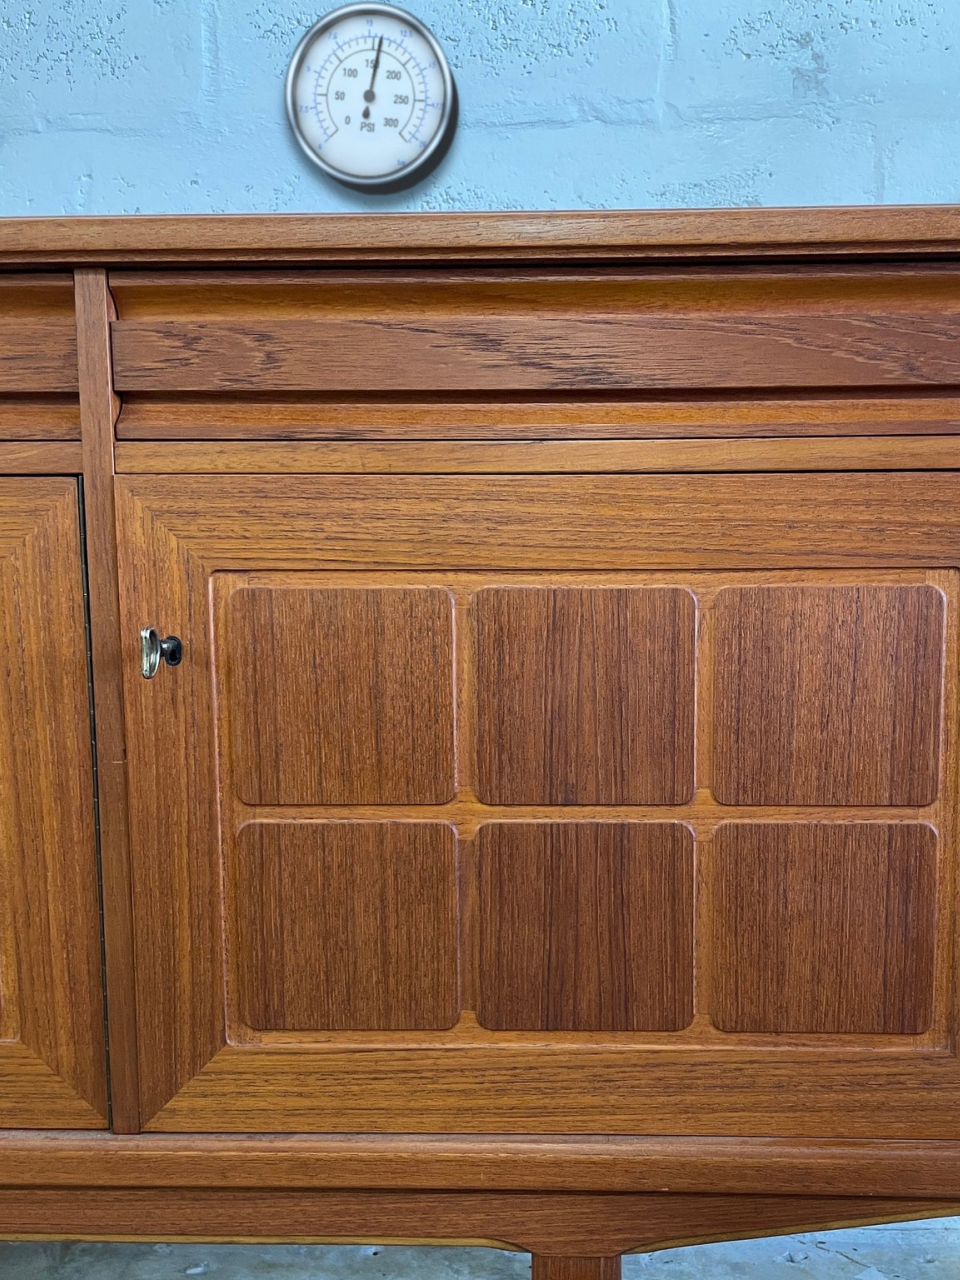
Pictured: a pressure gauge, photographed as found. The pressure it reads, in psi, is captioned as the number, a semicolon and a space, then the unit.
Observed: 160; psi
